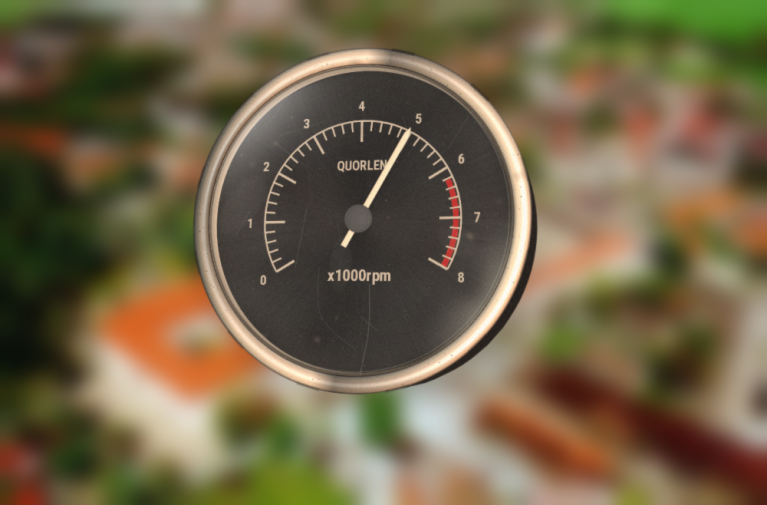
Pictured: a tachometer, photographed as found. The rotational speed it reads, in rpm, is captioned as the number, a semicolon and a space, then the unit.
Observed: 5000; rpm
